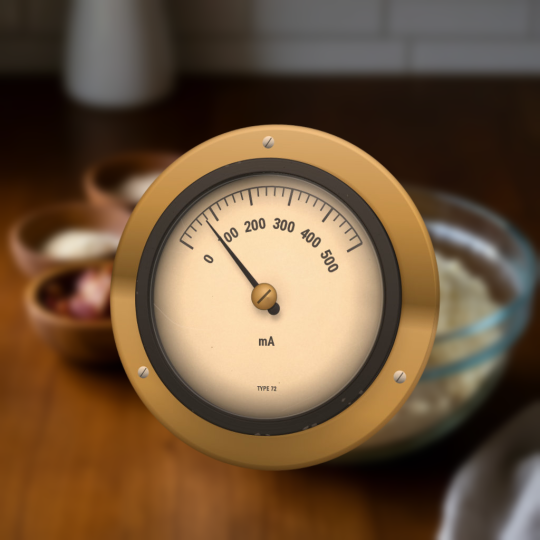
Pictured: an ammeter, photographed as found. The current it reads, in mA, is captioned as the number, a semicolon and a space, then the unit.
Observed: 80; mA
